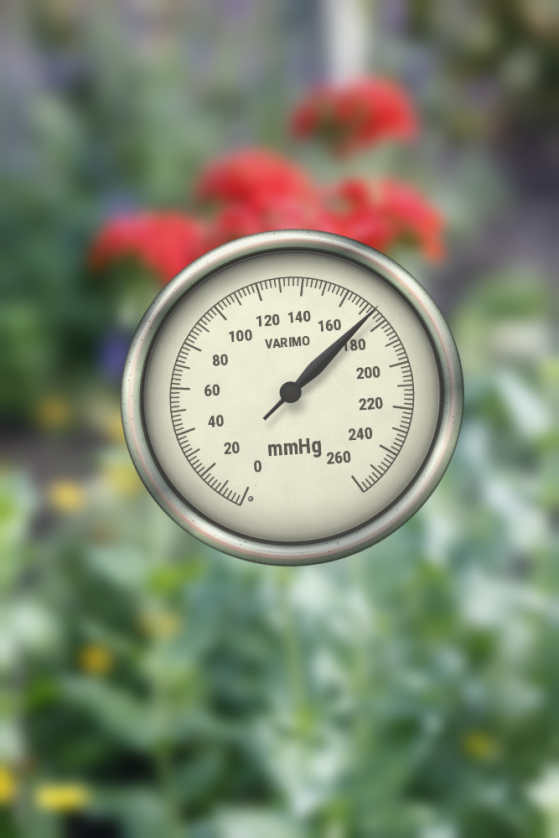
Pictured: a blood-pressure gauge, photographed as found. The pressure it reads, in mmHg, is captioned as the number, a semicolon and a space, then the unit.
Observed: 174; mmHg
